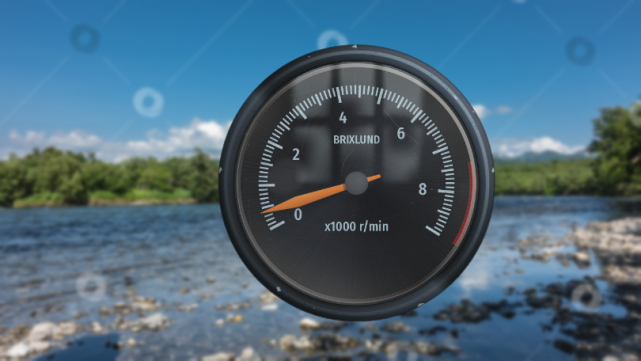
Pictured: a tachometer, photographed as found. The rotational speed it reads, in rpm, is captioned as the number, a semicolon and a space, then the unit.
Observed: 400; rpm
